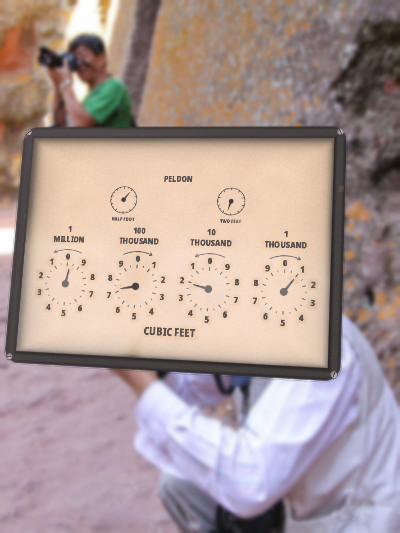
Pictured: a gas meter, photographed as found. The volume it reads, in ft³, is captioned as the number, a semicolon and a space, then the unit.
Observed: 972100; ft³
